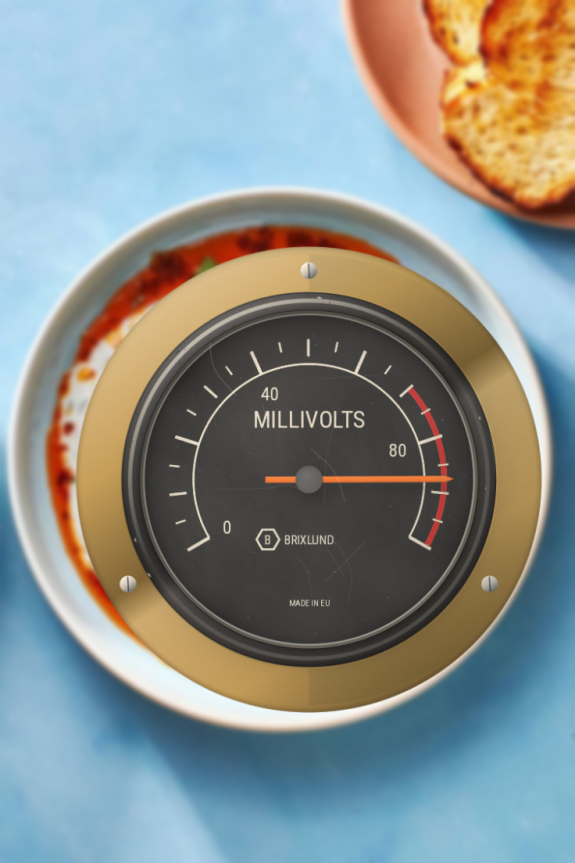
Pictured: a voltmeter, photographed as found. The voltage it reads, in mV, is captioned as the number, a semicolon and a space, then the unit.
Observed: 87.5; mV
